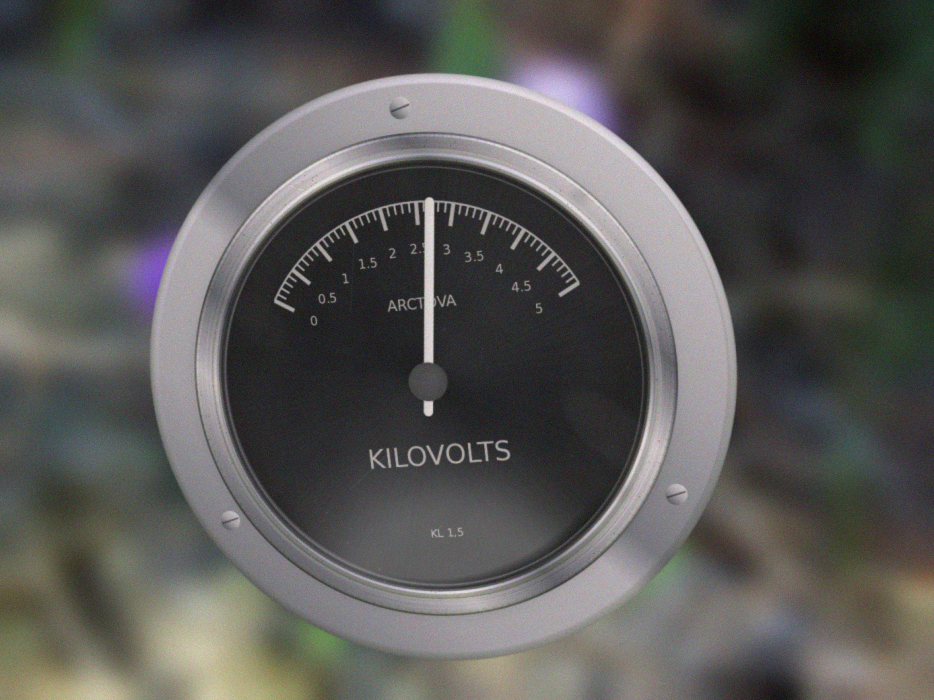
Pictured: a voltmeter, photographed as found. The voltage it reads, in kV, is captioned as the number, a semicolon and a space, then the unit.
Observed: 2.7; kV
